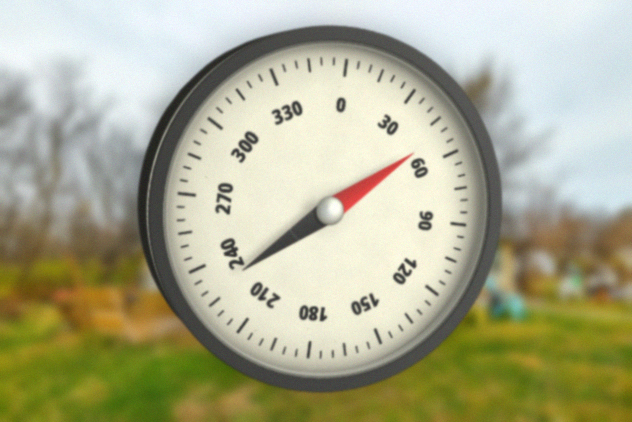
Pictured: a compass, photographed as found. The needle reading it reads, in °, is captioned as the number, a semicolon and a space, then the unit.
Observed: 50; °
